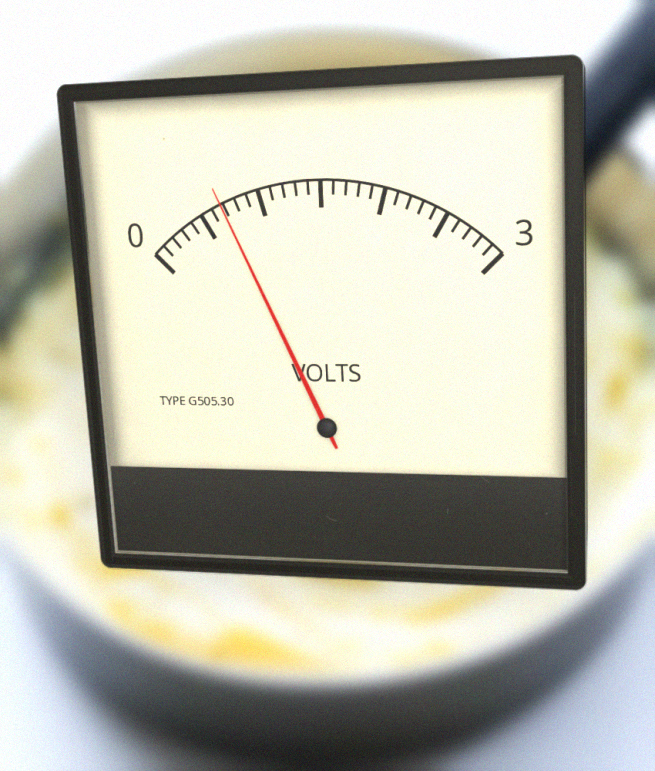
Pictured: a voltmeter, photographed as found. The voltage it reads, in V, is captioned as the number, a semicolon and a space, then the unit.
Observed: 0.7; V
